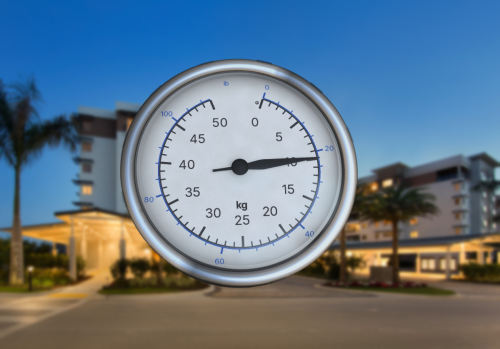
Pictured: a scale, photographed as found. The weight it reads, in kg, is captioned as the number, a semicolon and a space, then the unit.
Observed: 10; kg
